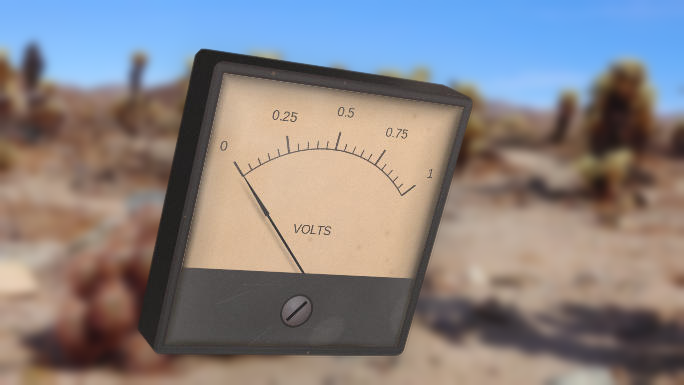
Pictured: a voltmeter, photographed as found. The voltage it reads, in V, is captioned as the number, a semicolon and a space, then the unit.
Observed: 0; V
